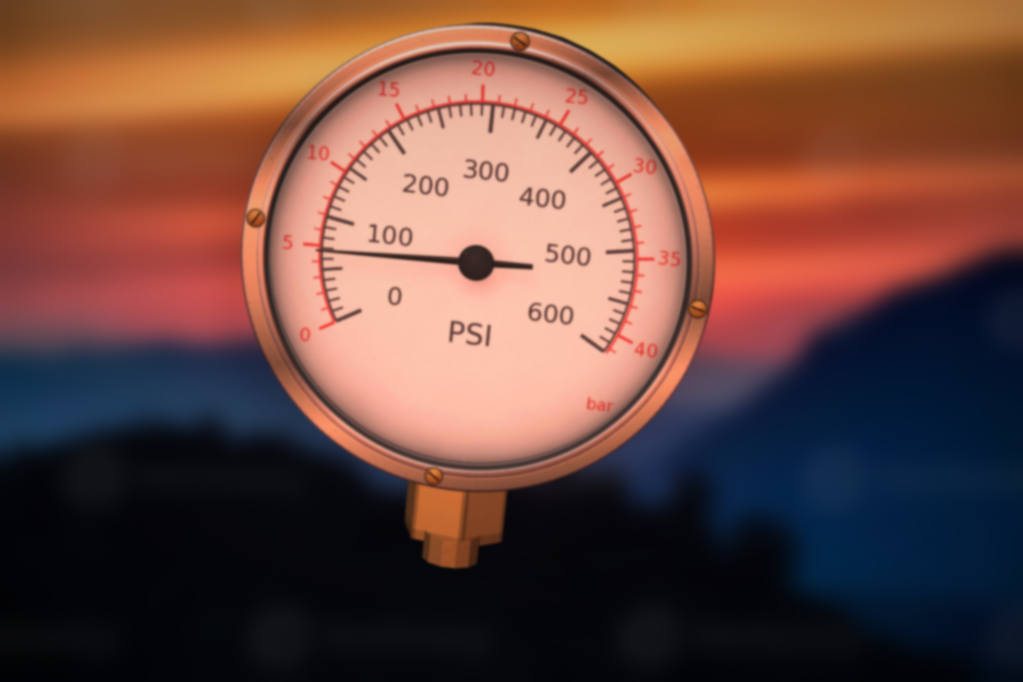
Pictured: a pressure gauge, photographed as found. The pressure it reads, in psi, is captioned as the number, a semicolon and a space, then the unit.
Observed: 70; psi
